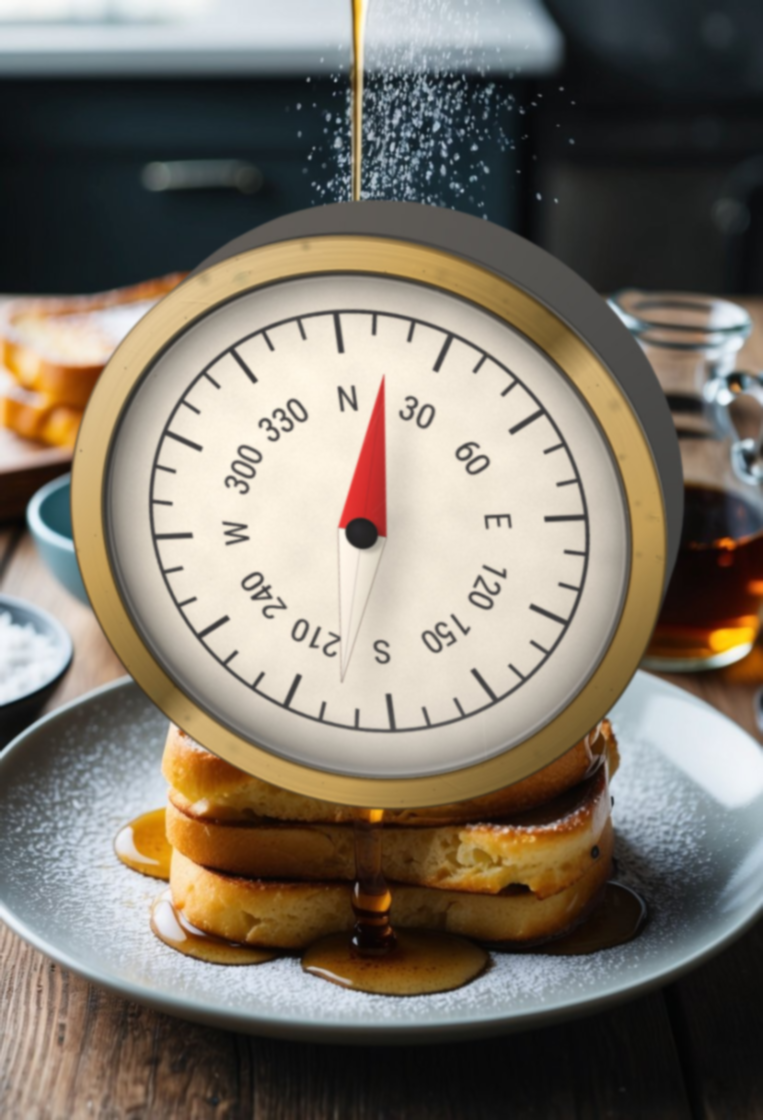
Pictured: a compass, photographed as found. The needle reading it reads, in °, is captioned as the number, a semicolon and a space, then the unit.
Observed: 15; °
